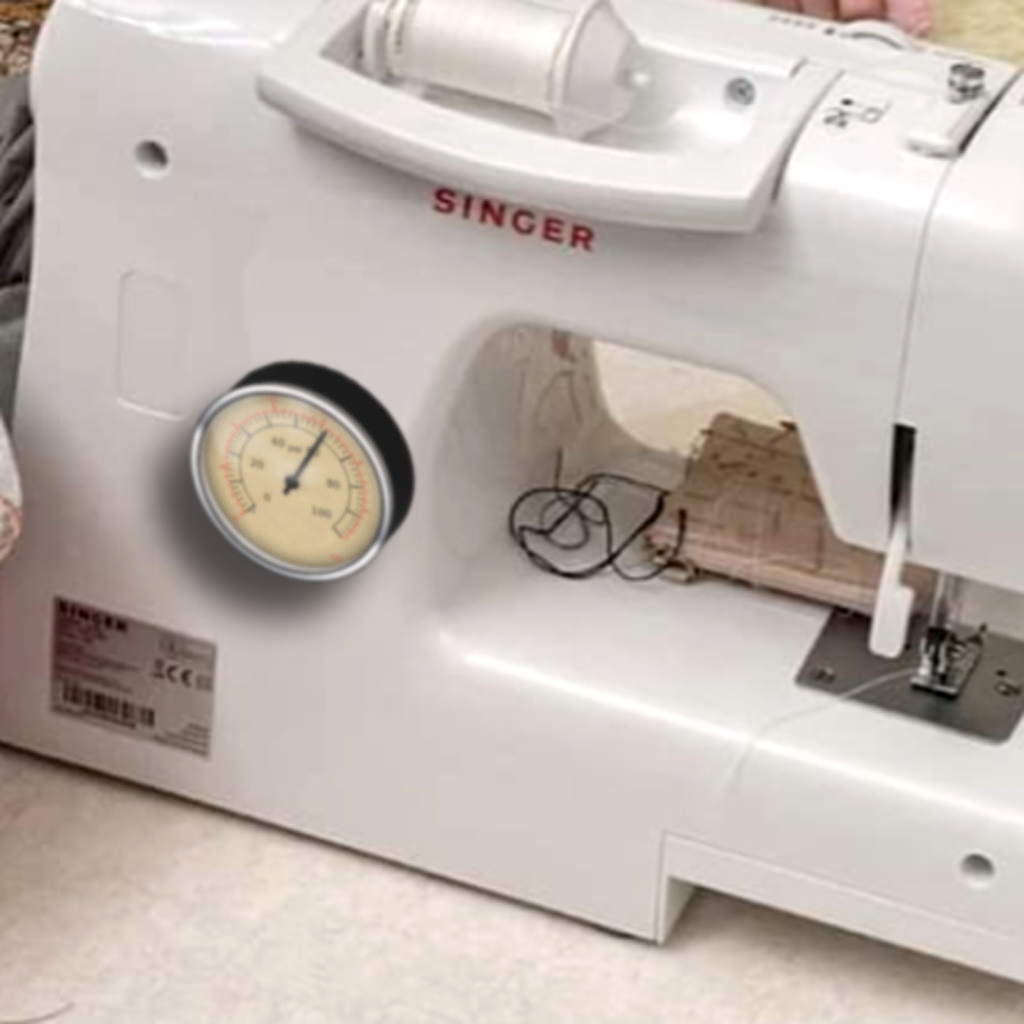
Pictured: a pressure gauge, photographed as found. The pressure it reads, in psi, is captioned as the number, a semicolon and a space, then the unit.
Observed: 60; psi
